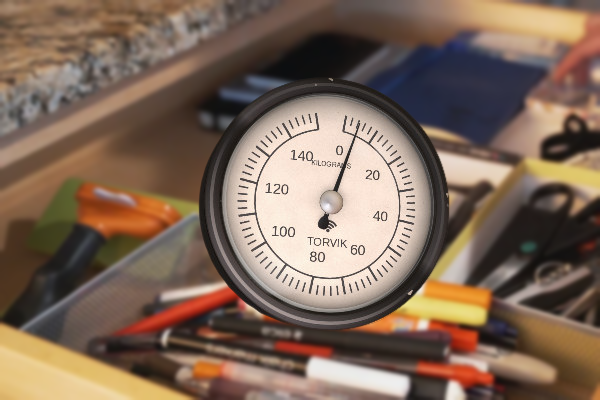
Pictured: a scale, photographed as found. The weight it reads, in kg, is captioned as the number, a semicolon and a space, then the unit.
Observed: 4; kg
